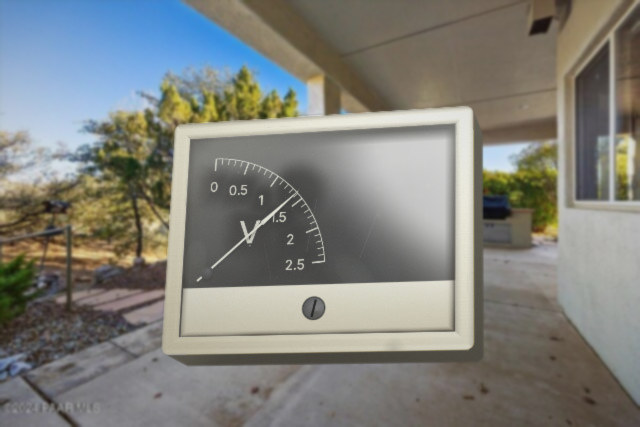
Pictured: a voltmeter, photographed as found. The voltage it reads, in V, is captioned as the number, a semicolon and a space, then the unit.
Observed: 1.4; V
